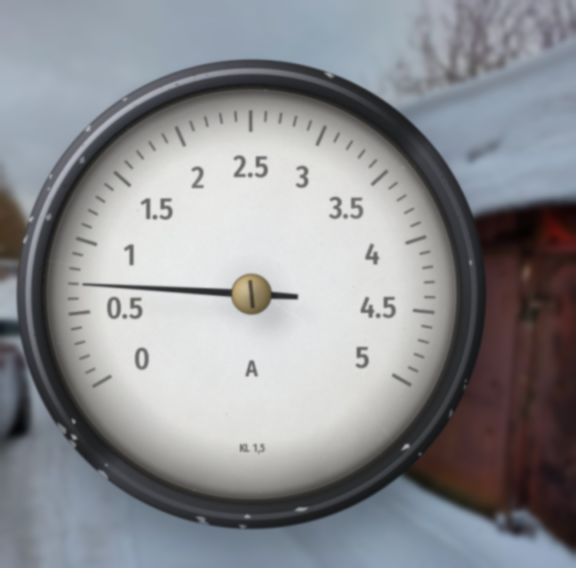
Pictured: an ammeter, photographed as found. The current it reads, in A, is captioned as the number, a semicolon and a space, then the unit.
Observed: 0.7; A
